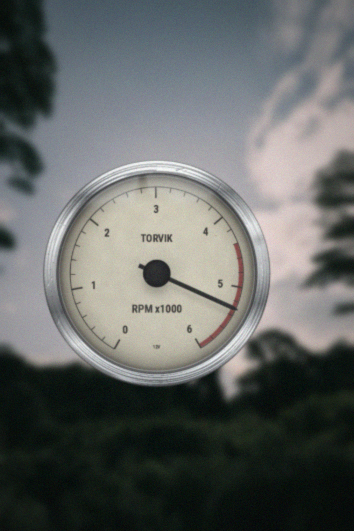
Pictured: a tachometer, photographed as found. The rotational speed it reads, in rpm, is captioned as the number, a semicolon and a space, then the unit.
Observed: 5300; rpm
